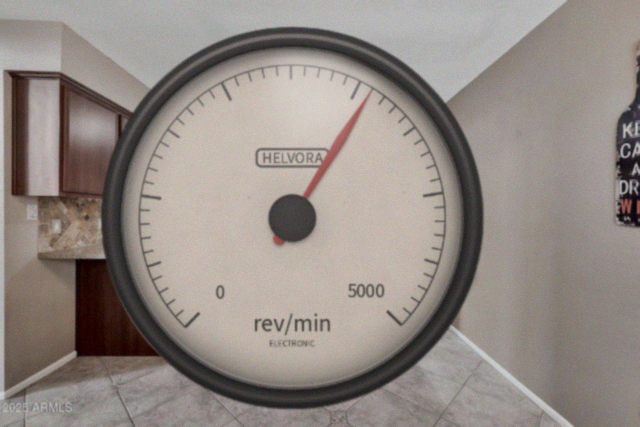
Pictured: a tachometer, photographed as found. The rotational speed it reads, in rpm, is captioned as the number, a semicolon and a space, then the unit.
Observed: 3100; rpm
